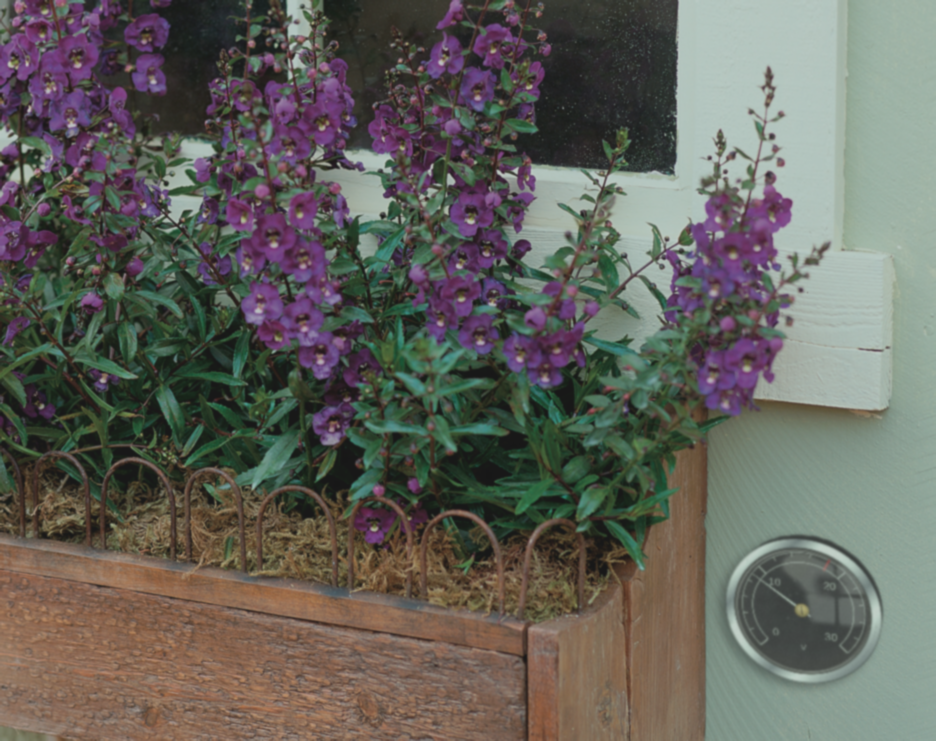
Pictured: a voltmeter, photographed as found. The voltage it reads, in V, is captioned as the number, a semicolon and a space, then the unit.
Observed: 9; V
